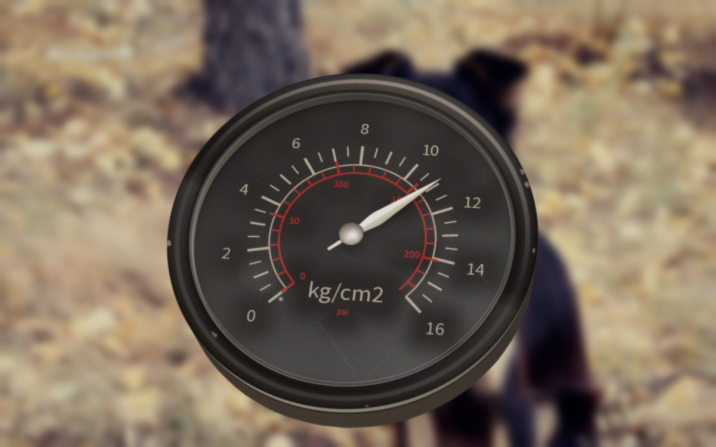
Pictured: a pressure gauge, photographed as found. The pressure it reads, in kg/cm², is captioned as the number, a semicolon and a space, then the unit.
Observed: 11; kg/cm²
